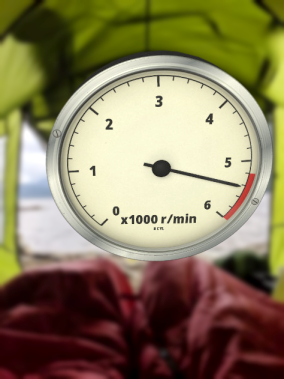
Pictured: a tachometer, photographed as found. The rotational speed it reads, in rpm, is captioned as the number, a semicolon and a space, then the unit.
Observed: 5400; rpm
